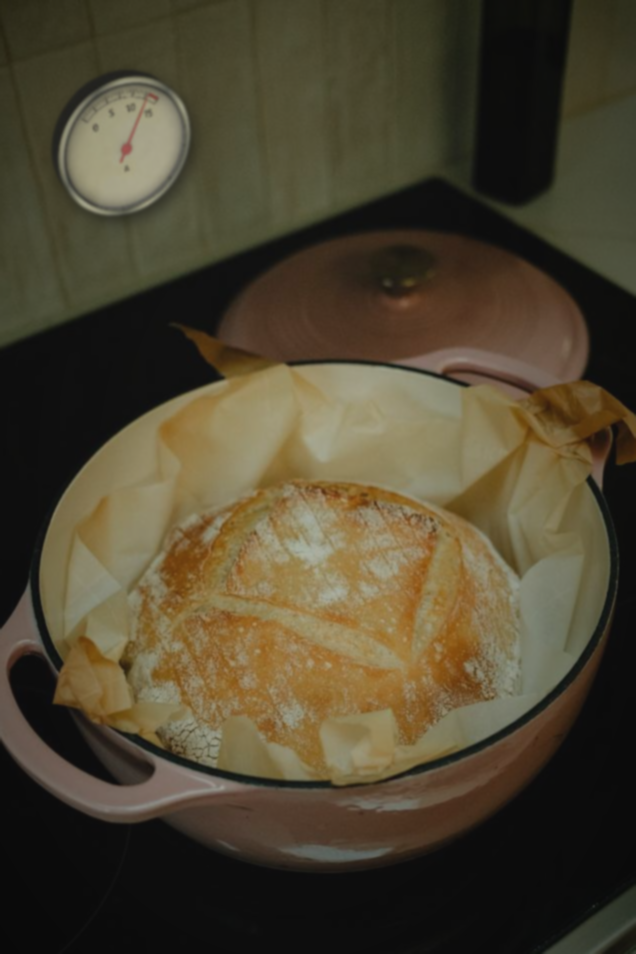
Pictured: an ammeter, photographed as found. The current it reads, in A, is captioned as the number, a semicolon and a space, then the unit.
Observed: 12.5; A
